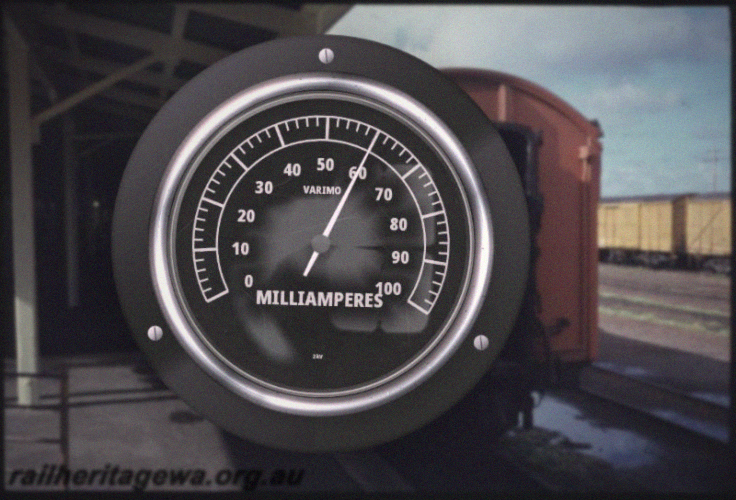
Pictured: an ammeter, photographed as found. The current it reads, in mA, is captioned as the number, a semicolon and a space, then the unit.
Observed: 60; mA
